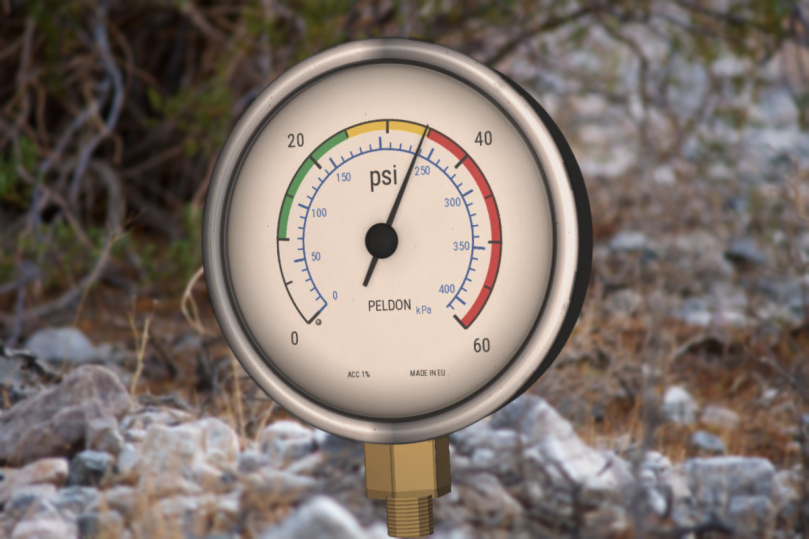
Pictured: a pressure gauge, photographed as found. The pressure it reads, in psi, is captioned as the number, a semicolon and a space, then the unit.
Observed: 35; psi
